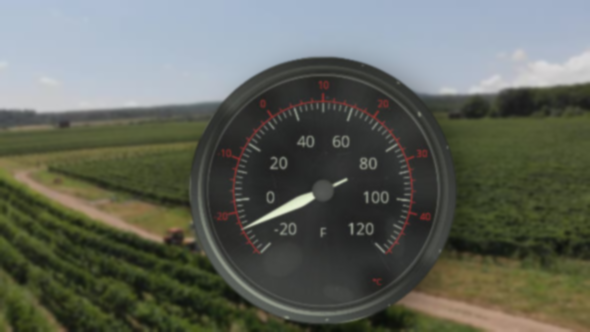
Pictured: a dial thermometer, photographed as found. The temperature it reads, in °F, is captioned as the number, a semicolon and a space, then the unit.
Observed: -10; °F
